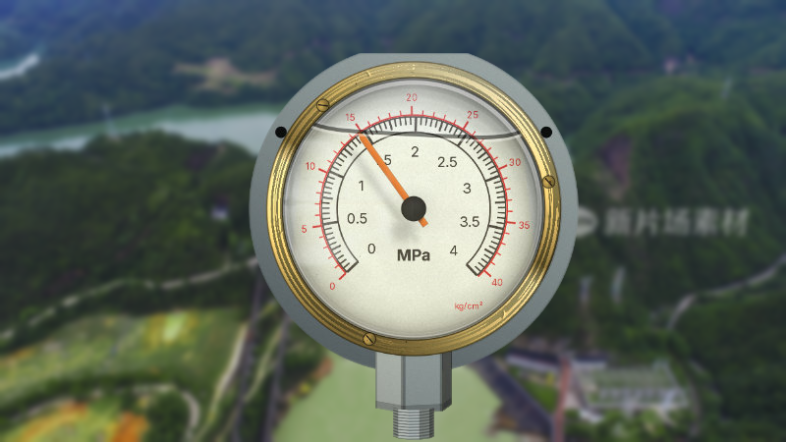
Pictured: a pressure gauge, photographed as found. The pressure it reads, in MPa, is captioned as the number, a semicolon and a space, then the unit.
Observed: 1.45; MPa
